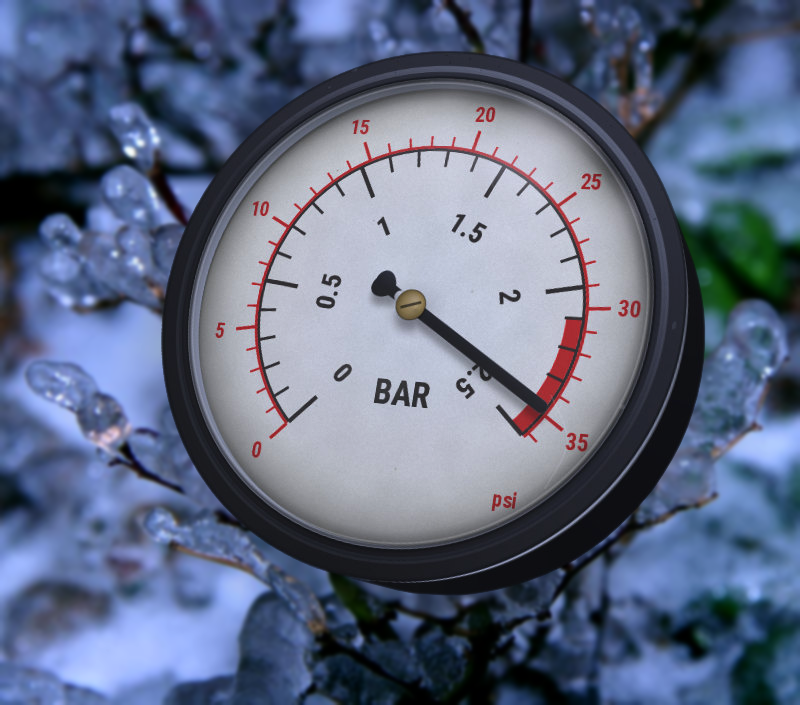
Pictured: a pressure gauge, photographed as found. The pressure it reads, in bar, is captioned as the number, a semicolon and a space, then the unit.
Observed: 2.4; bar
